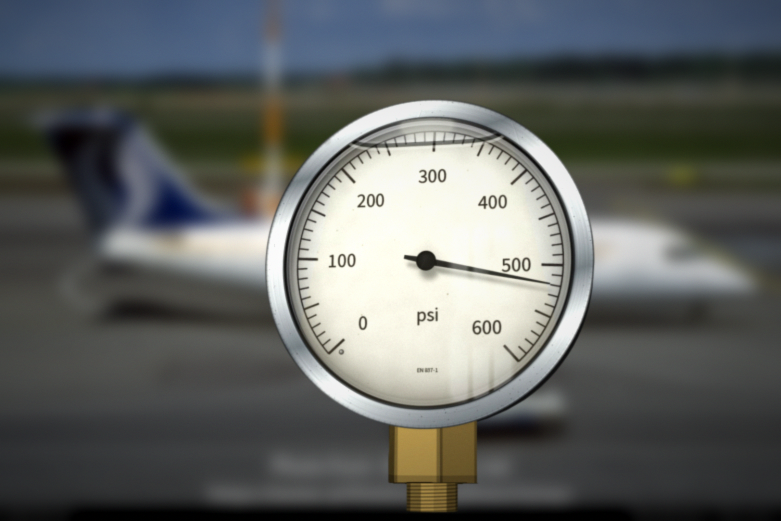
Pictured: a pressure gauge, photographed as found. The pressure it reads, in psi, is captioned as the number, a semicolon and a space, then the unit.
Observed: 520; psi
